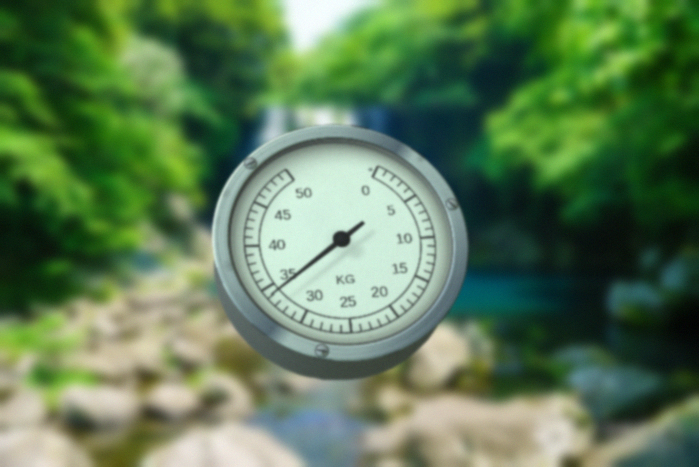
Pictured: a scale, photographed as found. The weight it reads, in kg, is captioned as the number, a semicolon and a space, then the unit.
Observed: 34; kg
